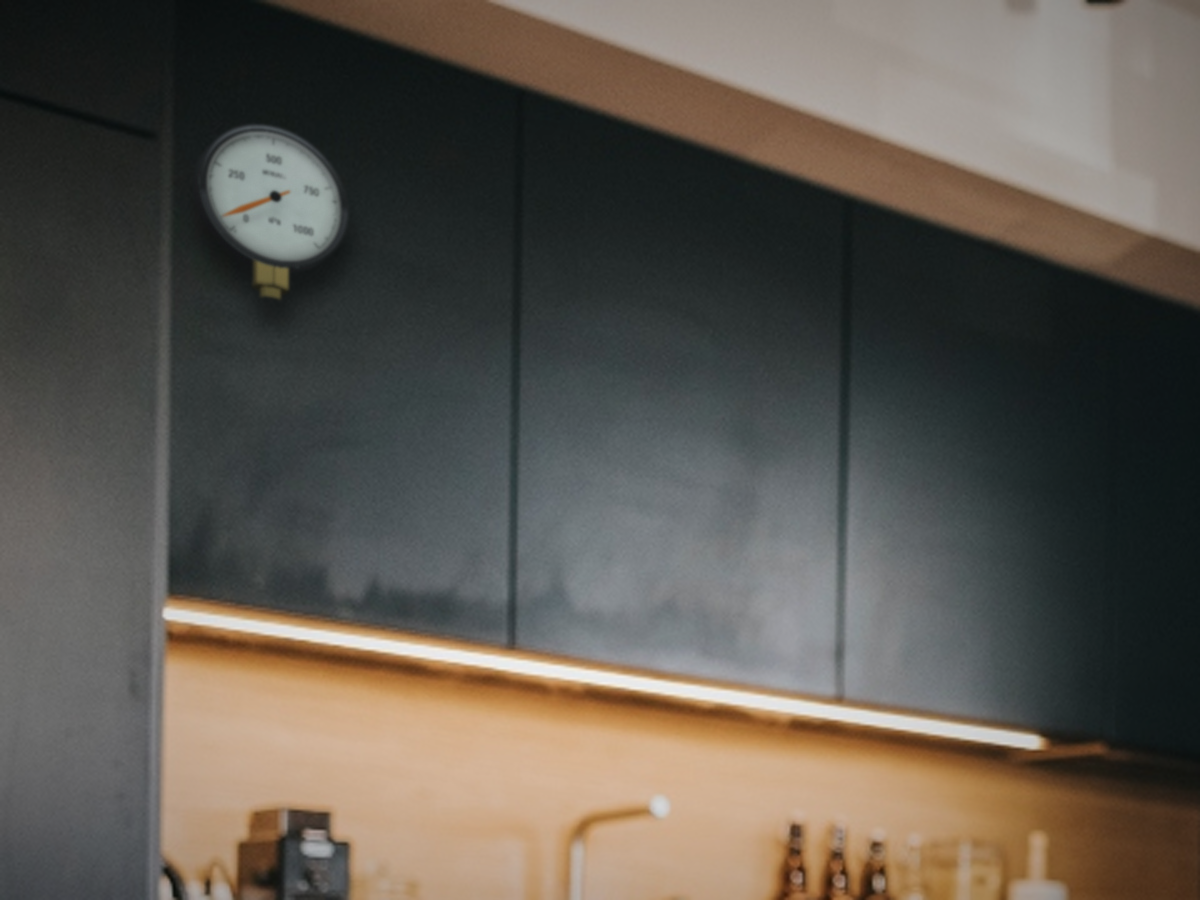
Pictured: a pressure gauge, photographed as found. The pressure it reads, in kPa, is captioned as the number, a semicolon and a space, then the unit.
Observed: 50; kPa
